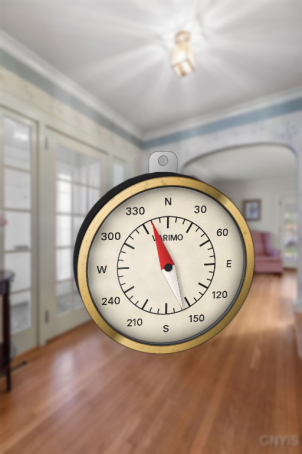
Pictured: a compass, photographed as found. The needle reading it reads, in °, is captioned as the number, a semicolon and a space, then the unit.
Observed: 340; °
